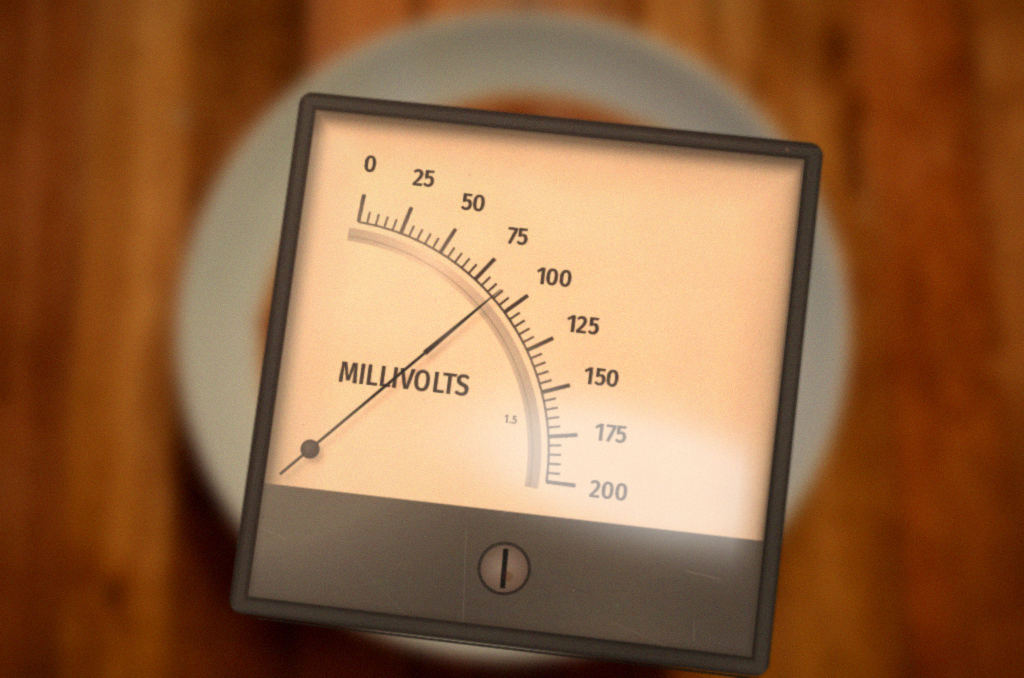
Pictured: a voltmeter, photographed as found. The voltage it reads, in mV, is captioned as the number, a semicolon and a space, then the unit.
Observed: 90; mV
